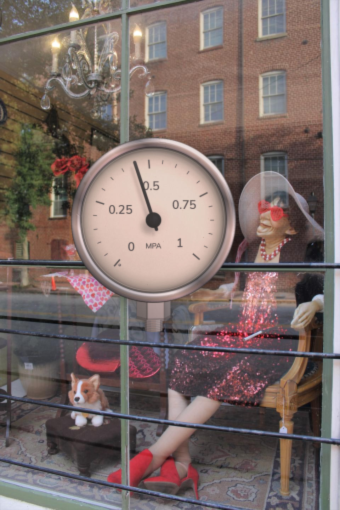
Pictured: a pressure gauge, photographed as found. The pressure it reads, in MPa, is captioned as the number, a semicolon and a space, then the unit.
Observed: 0.45; MPa
